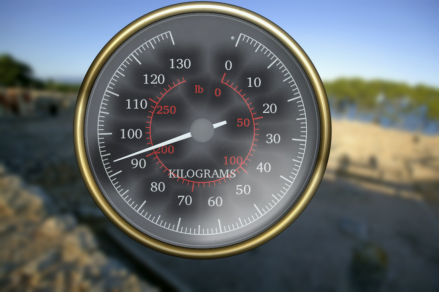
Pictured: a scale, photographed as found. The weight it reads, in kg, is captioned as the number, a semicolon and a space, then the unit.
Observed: 93; kg
